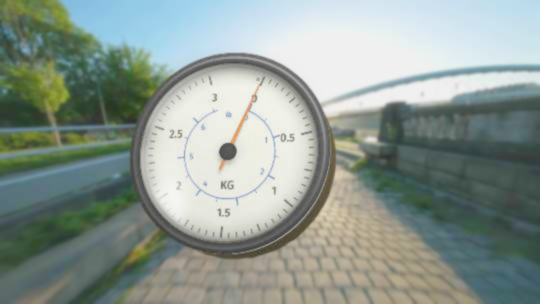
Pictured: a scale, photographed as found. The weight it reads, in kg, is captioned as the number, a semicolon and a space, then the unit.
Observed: 0; kg
